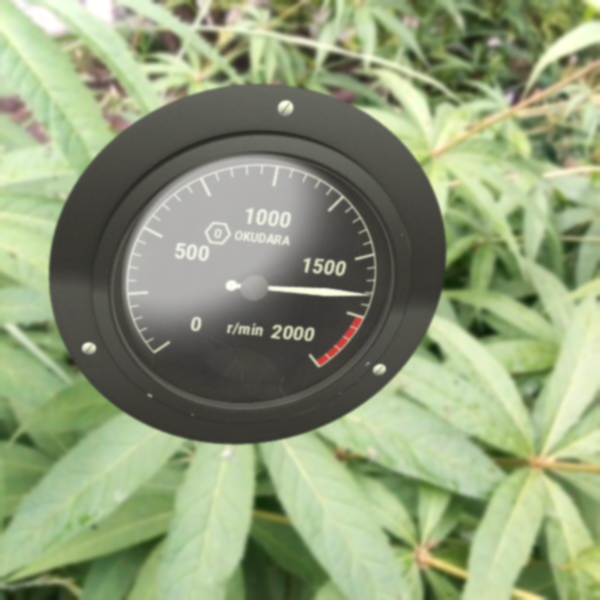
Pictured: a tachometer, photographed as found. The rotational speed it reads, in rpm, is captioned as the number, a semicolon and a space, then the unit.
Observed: 1650; rpm
